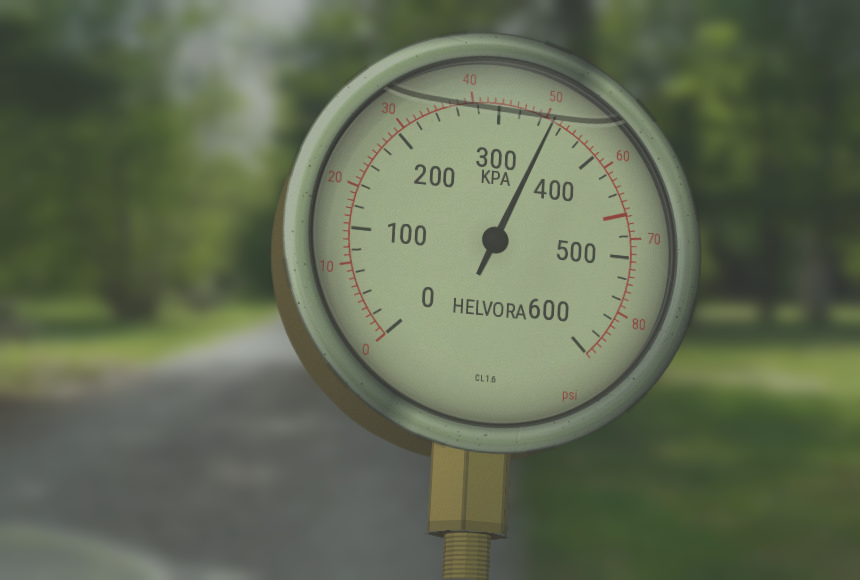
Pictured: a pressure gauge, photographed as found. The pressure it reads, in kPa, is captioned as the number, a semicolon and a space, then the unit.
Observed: 350; kPa
